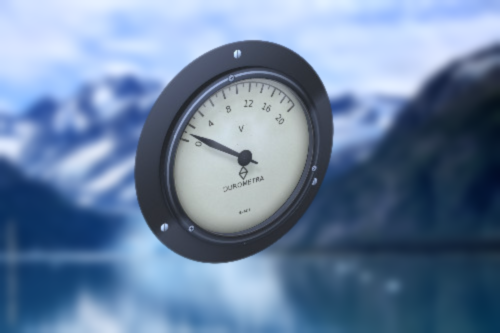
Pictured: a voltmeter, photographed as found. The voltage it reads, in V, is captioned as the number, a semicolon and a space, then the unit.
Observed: 1; V
